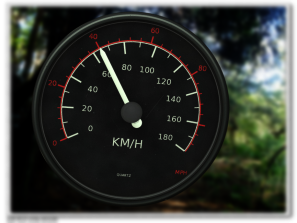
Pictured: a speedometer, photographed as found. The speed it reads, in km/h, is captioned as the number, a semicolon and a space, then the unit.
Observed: 65; km/h
